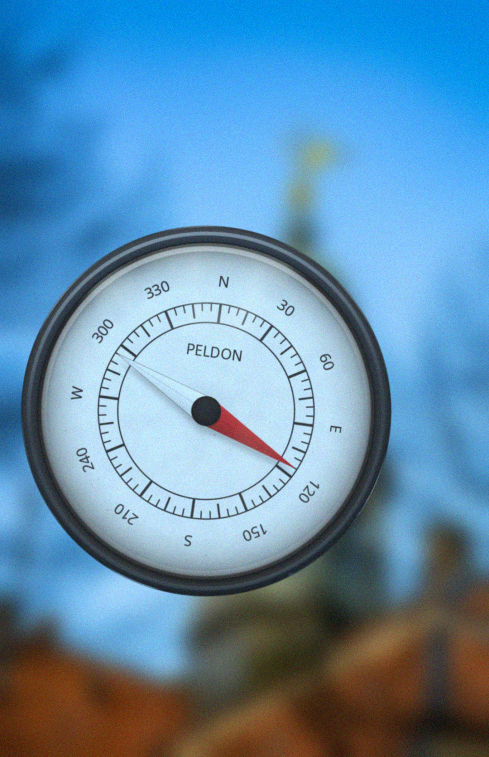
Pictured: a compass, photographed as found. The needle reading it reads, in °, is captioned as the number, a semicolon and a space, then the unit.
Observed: 115; °
